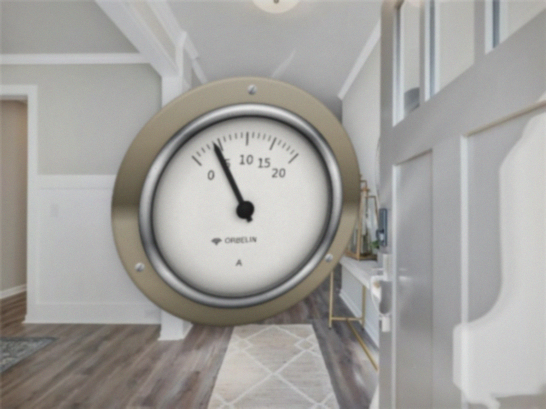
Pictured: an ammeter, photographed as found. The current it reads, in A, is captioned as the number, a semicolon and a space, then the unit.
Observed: 4; A
